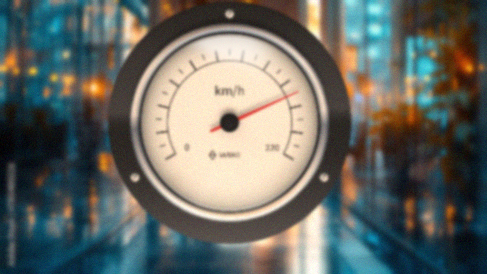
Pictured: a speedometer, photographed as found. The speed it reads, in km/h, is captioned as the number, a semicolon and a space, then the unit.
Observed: 170; km/h
